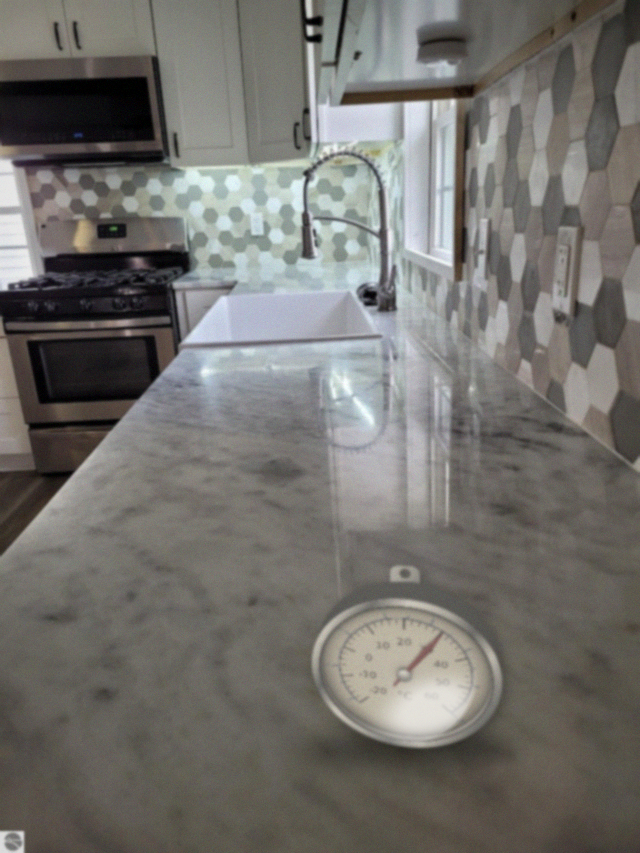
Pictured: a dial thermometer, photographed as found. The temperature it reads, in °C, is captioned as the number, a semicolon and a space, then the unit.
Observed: 30; °C
